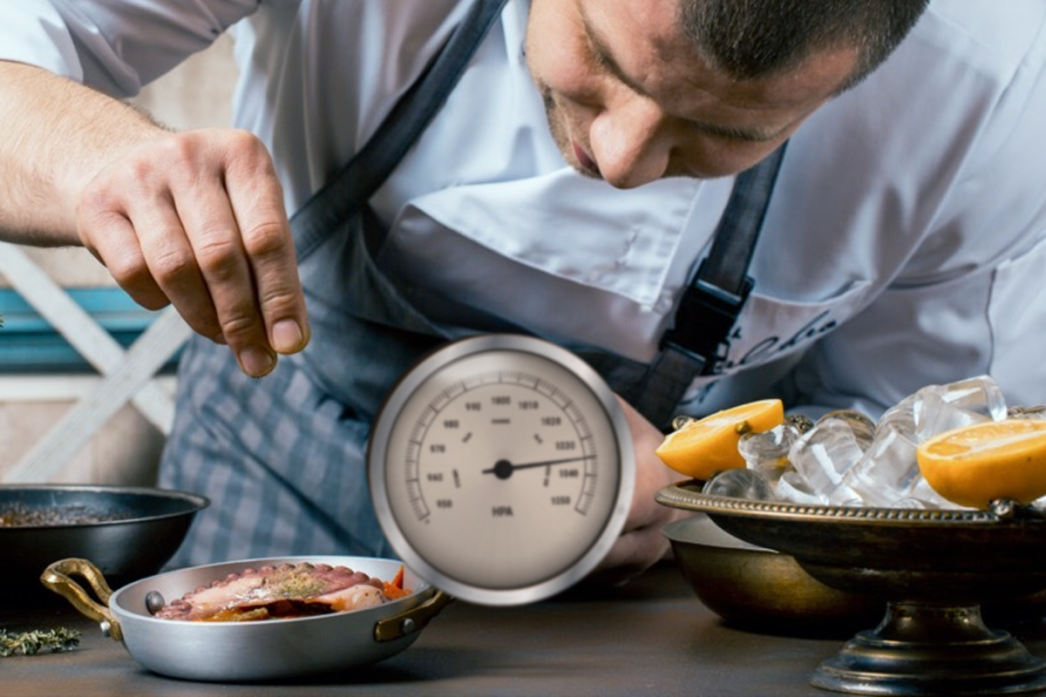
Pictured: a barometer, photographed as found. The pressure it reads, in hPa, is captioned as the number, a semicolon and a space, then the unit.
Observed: 1035; hPa
